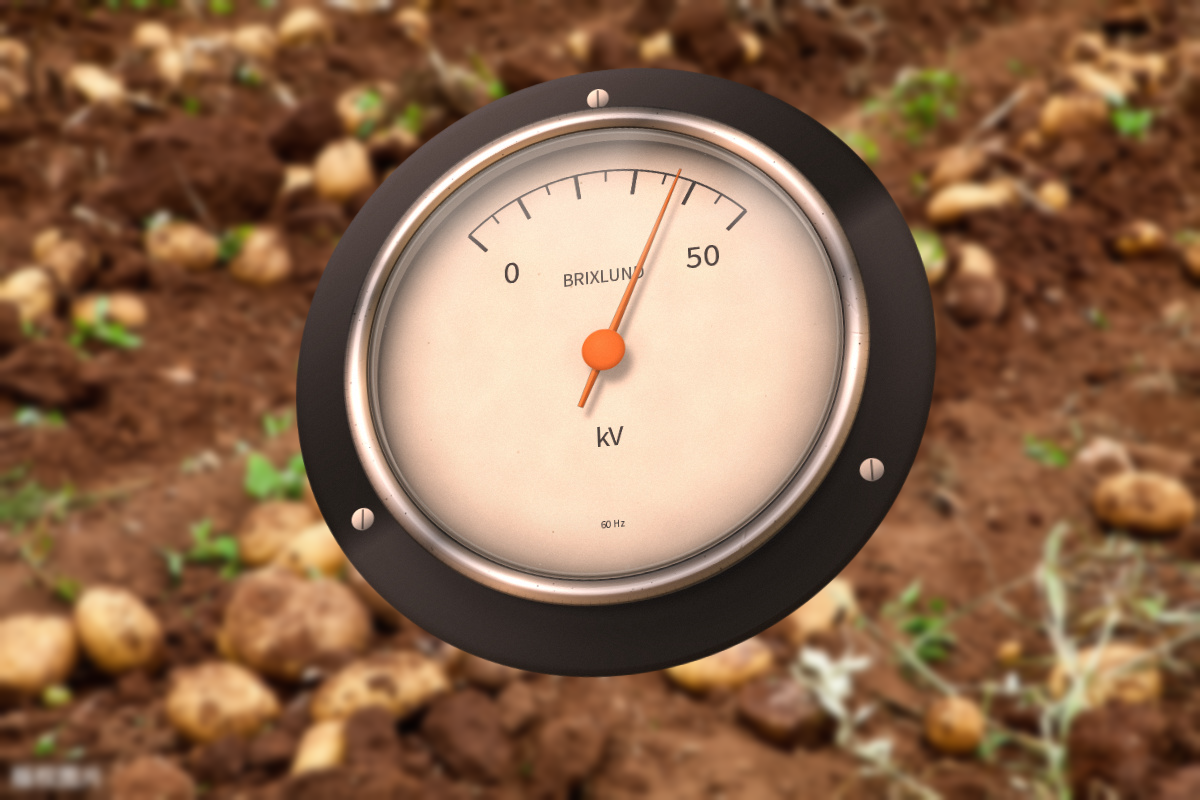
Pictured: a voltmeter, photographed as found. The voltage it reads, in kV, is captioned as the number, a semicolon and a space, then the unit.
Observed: 37.5; kV
